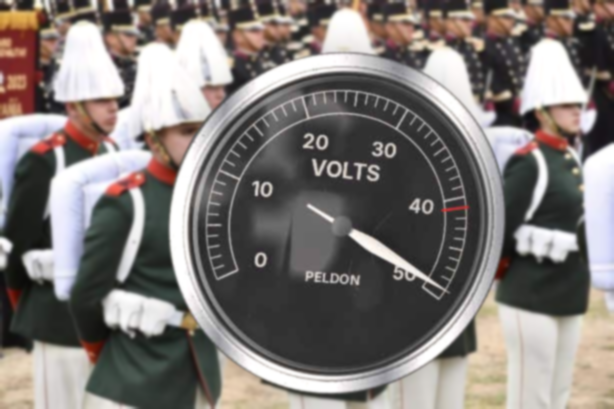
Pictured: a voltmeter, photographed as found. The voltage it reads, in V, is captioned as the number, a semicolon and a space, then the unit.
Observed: 49; V
